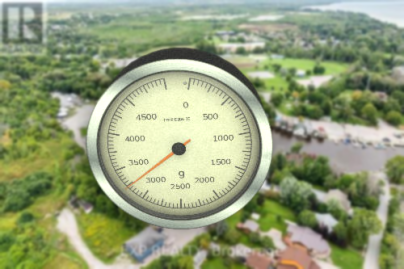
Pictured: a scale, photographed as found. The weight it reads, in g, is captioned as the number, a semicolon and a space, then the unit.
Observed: 3250; g
